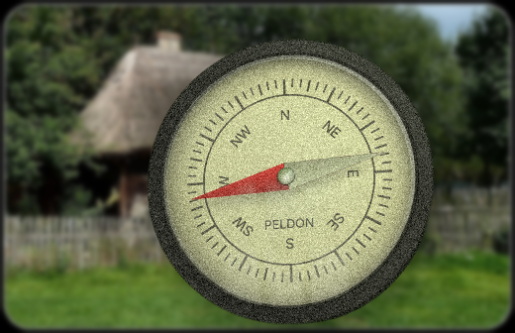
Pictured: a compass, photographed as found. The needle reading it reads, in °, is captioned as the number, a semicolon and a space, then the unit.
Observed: 260; °
